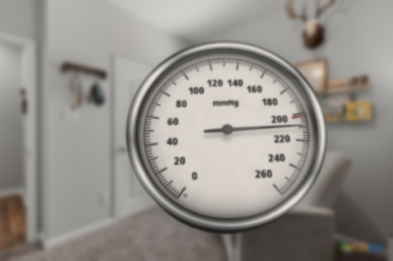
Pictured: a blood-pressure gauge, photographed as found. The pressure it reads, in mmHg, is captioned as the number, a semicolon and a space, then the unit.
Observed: 210; mmHg
